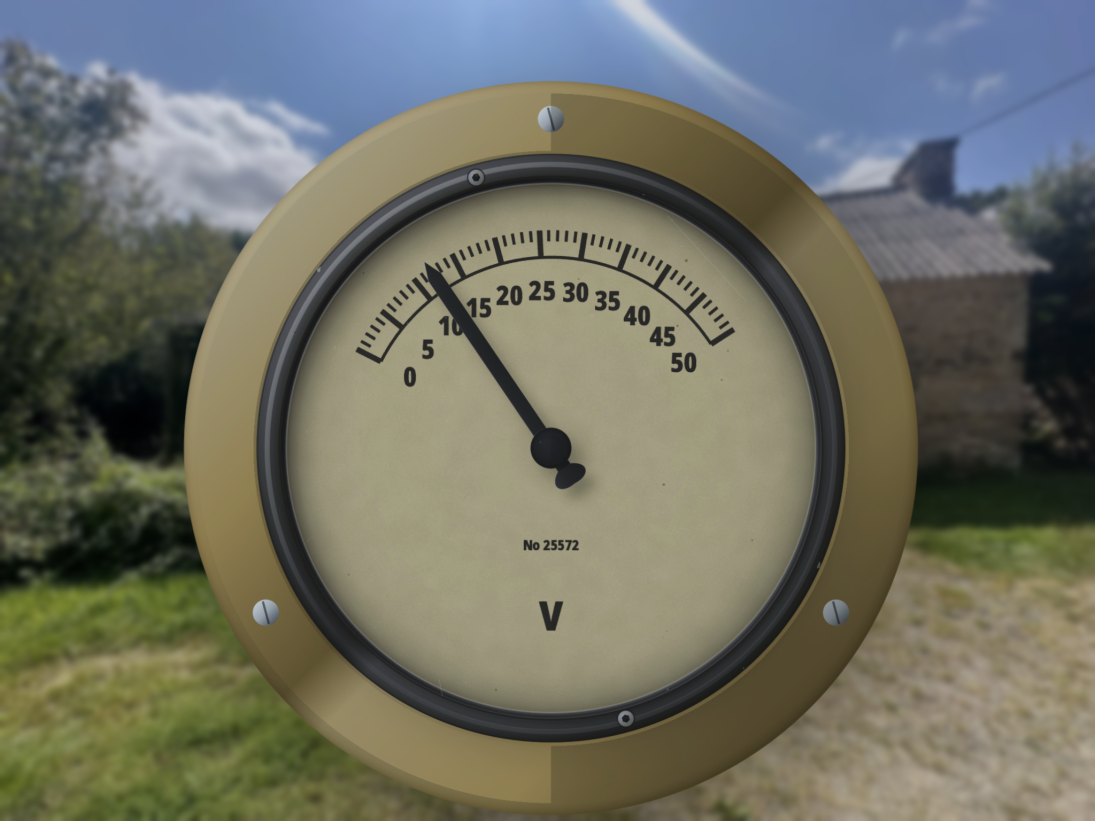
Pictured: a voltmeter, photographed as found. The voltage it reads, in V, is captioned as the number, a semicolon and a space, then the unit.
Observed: 12; V
